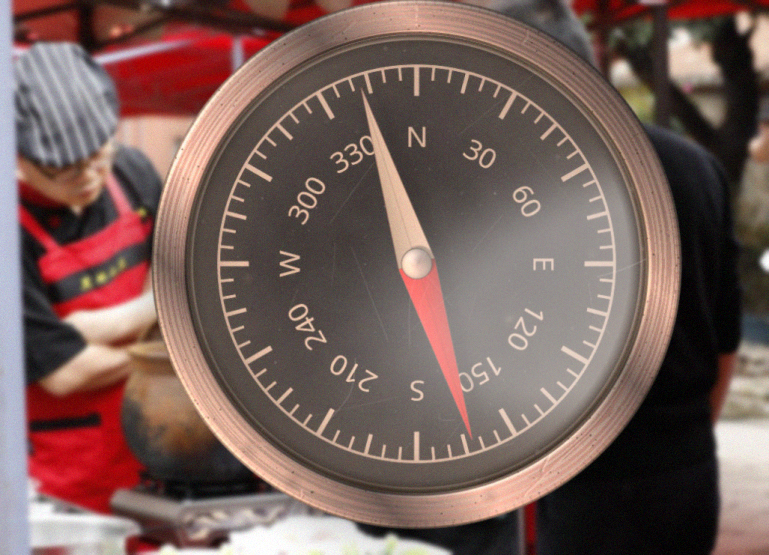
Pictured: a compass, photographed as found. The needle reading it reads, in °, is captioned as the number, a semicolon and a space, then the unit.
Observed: 162.5; °
